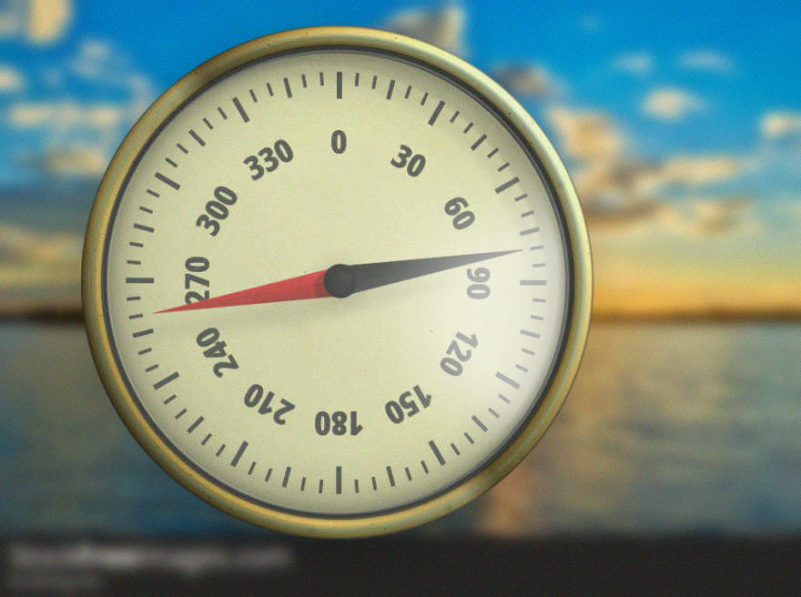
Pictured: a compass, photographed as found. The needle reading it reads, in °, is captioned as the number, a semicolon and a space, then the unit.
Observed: 260; °
